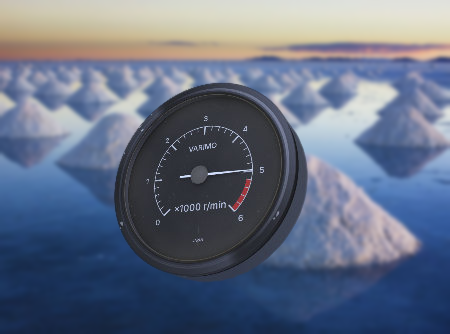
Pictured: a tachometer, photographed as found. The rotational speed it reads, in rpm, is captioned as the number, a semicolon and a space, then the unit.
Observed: 5000; rpm
